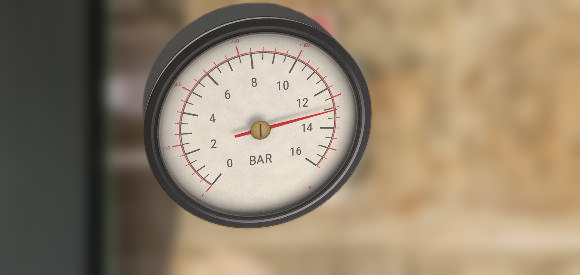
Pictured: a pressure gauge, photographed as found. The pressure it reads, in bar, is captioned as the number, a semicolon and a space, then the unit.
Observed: 13; bar
